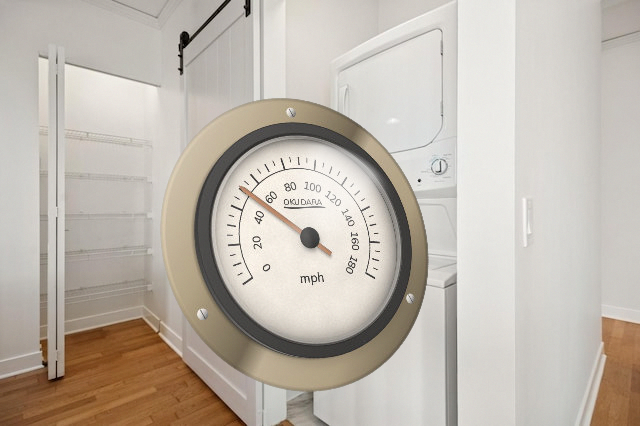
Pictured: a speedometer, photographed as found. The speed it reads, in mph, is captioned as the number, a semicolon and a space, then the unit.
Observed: 50; mph
